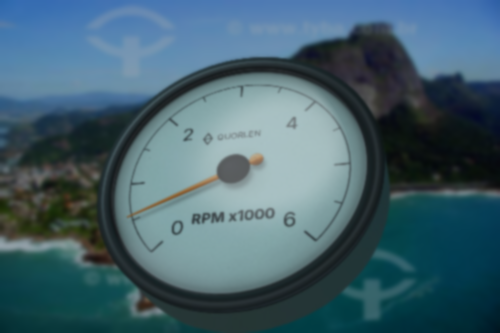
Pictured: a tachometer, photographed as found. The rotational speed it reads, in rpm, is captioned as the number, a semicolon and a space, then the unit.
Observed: 500; rpm
